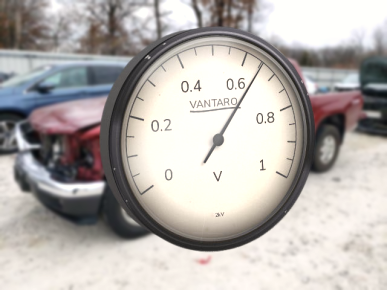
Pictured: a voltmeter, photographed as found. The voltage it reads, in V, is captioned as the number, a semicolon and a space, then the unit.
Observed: 0.65; V
